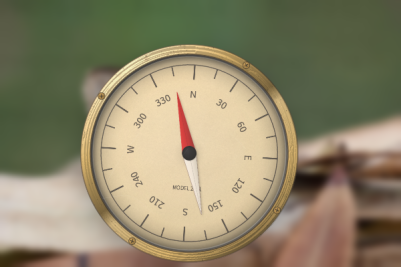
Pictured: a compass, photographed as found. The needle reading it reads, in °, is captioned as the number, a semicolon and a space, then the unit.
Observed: 345; °
